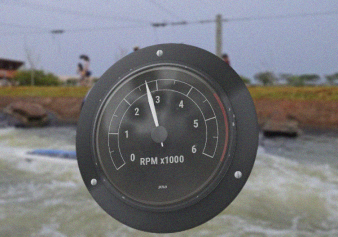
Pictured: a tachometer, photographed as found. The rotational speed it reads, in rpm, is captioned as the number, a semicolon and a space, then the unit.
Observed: 2750; rpm
